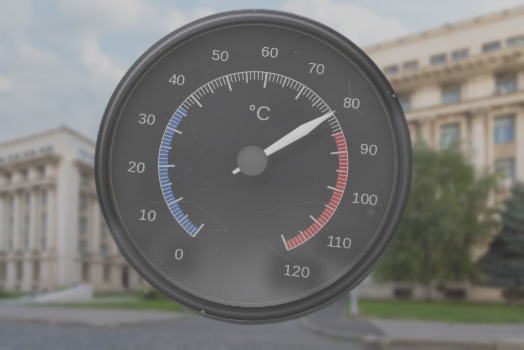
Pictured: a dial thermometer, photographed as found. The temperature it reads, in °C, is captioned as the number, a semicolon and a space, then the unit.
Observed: 80; °C
